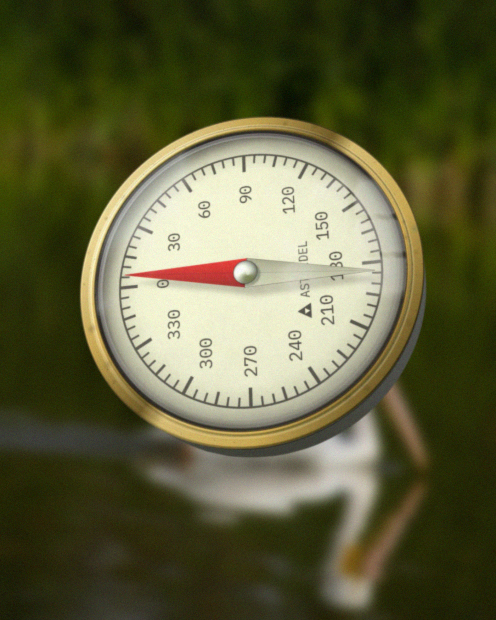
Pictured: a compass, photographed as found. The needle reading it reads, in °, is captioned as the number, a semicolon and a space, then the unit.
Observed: 5; °
